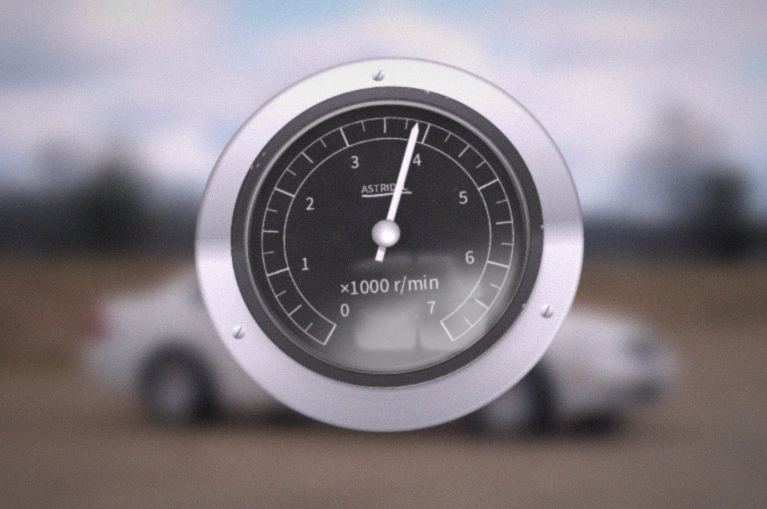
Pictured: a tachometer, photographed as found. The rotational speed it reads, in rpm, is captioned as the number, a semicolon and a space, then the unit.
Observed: 3875; rpm
